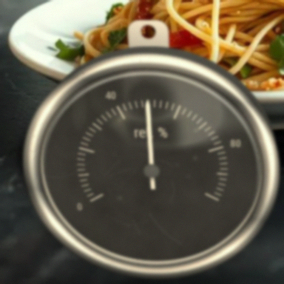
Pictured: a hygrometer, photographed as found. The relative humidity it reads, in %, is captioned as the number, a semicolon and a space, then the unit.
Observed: 50; %
